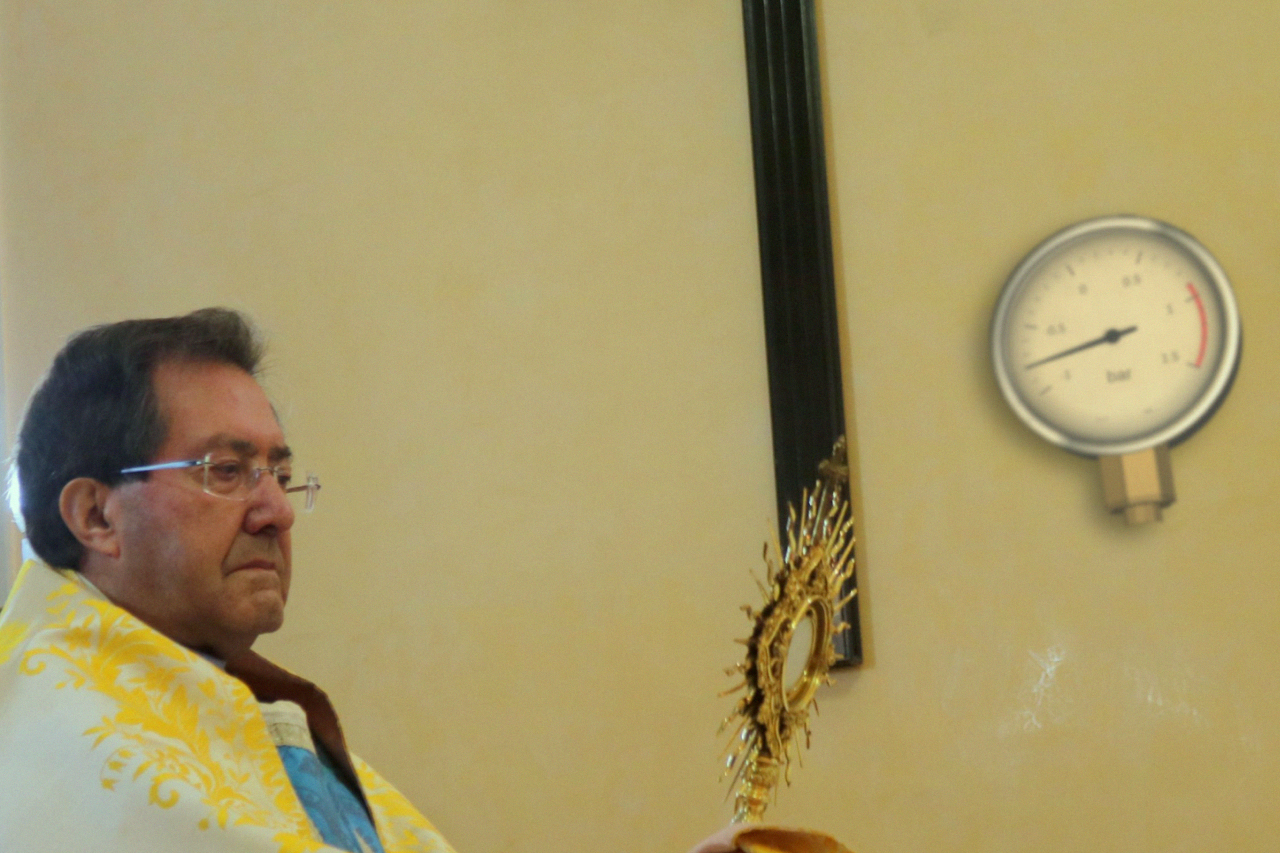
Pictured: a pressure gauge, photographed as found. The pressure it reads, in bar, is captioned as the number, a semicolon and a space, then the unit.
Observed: -0.8; bar
